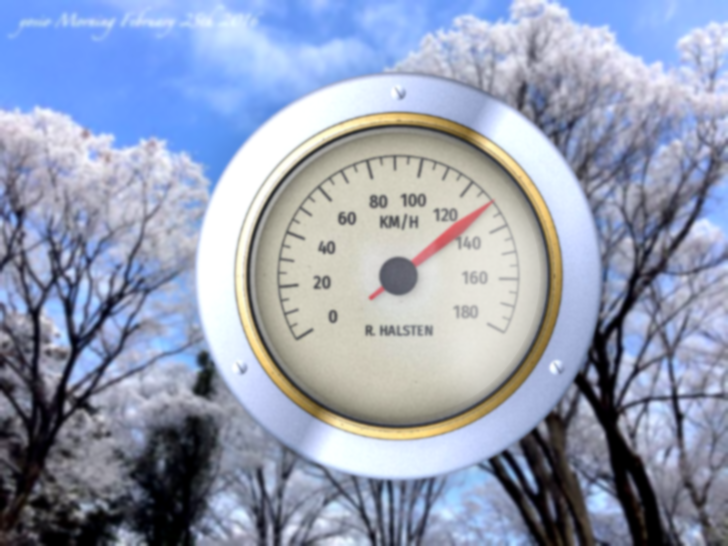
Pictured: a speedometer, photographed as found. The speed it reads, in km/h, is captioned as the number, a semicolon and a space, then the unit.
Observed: 130; km/h
